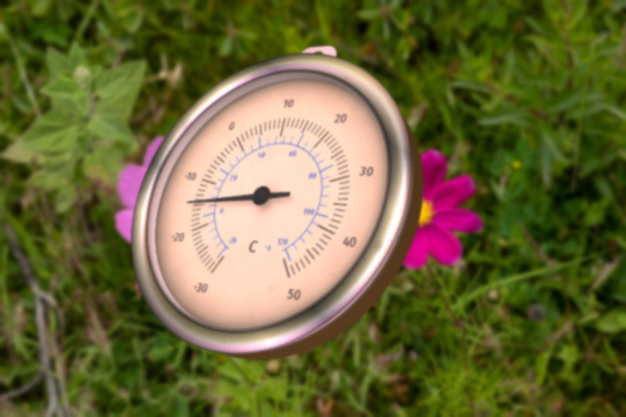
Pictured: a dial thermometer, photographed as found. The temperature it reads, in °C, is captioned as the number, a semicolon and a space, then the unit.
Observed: -15; °C
